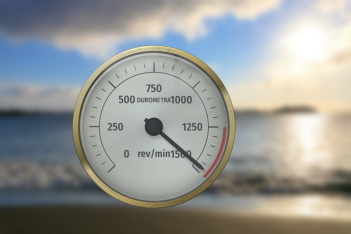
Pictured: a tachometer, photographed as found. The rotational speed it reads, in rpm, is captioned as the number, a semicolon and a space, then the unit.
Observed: 1475; rpm
